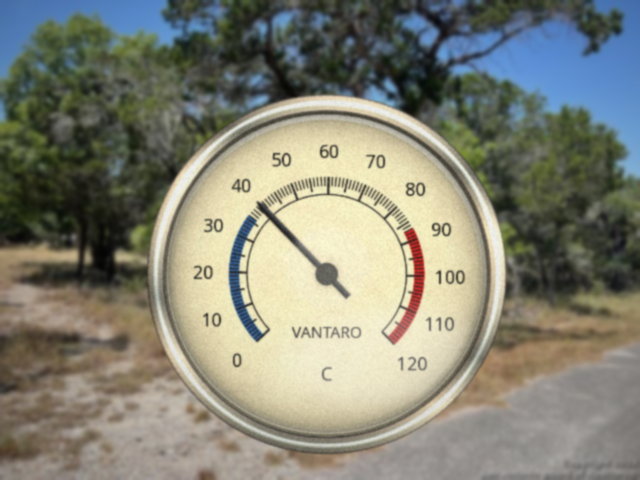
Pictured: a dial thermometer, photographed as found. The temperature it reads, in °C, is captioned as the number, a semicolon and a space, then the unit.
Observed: 40; °C
